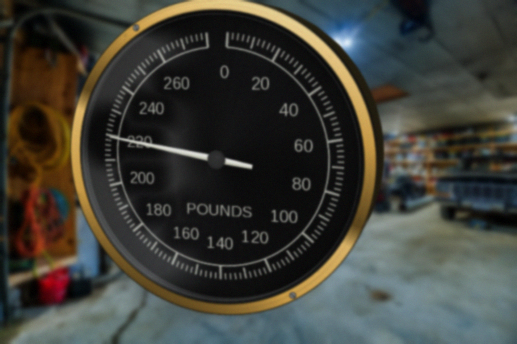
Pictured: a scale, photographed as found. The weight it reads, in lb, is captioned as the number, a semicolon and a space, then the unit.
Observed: 220; lb
